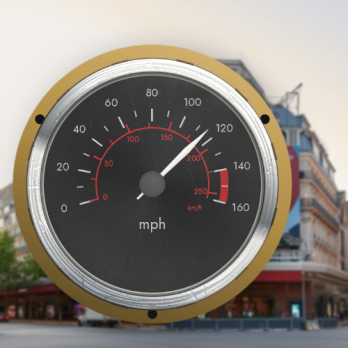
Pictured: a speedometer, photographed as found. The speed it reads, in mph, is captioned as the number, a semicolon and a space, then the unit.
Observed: 115; mph
